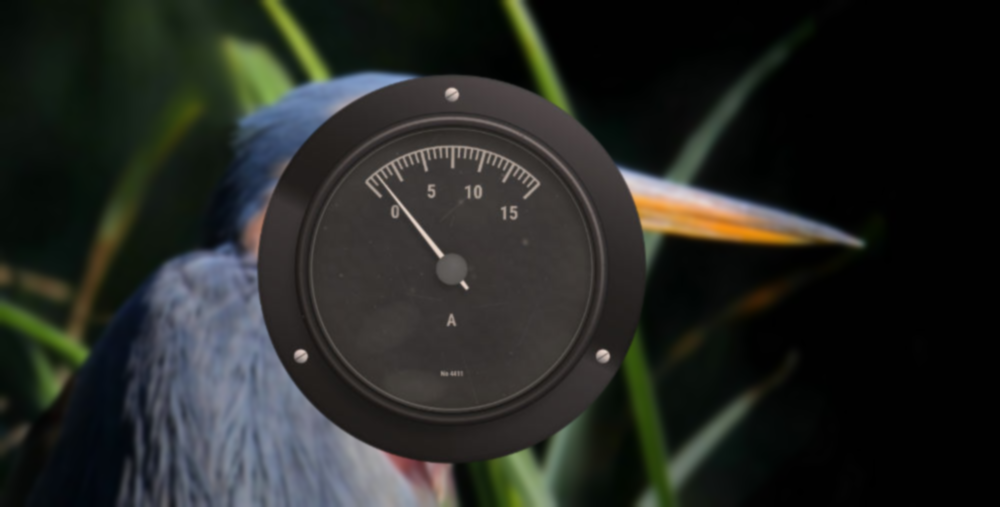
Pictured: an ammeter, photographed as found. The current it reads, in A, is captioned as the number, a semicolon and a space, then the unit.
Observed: 1; A
